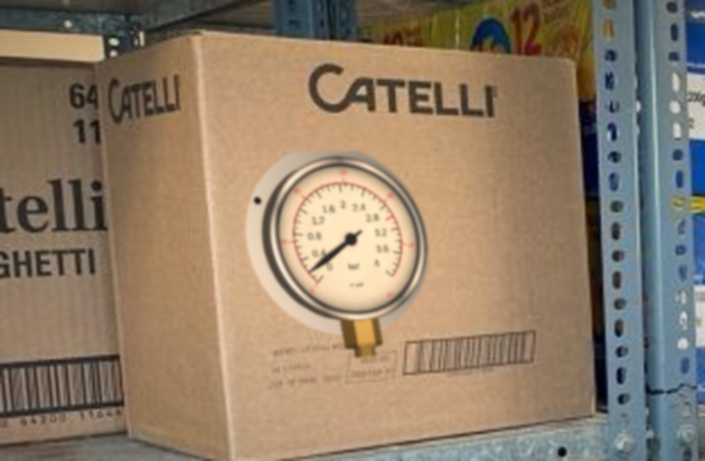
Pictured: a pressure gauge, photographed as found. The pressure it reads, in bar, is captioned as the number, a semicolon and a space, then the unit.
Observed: 0.2; bar
